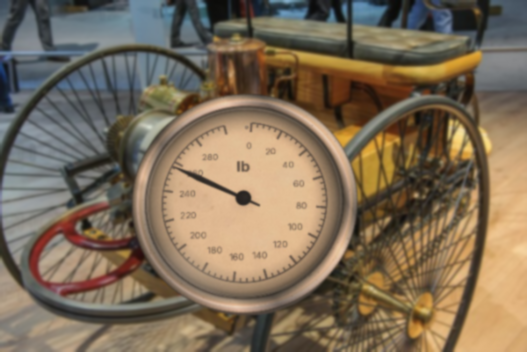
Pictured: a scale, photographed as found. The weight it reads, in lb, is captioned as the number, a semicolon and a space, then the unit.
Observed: 256; lb
